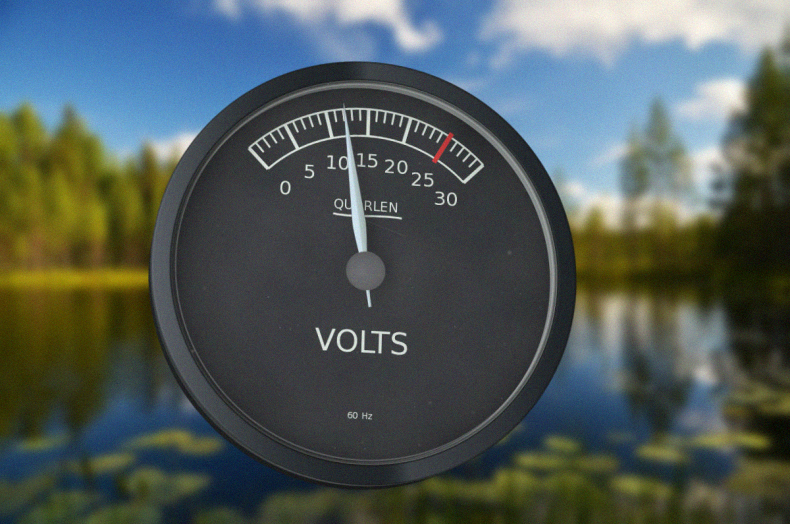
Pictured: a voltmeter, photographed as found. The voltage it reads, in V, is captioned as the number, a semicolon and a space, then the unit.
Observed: 12; V
